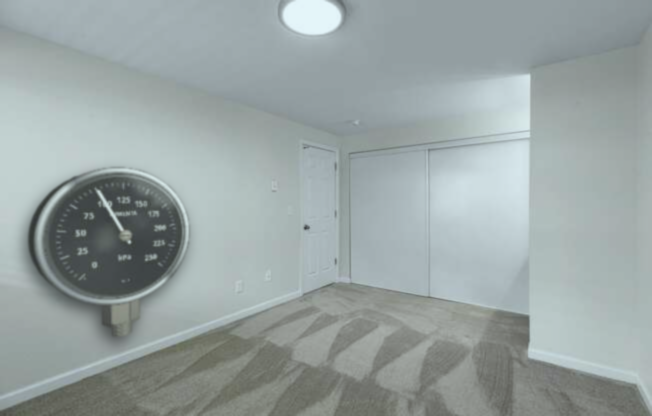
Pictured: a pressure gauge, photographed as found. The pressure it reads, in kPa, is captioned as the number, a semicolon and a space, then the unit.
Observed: 100; kPa
